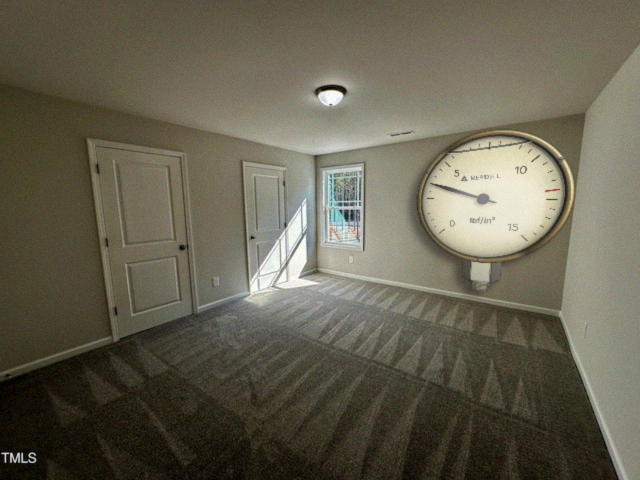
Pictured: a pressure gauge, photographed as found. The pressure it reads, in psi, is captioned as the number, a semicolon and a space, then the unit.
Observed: 3.5; psi
